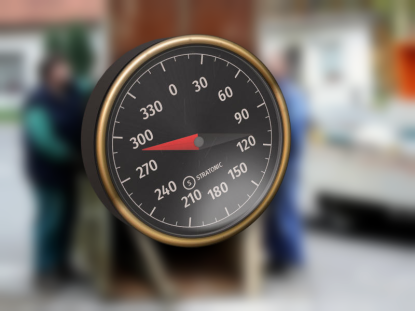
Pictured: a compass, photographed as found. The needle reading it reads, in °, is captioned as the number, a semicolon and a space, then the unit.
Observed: 290; °
